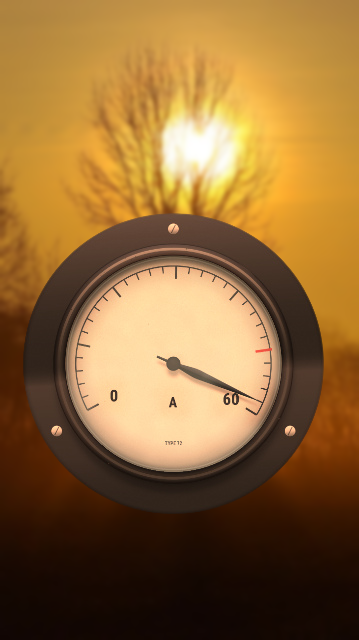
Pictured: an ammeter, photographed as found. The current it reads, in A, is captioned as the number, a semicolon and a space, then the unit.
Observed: 58; A
